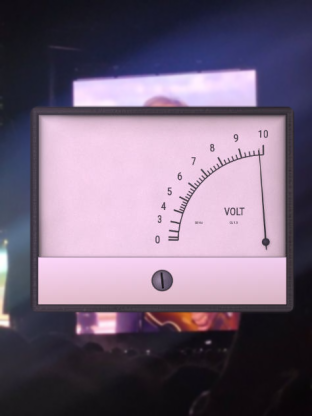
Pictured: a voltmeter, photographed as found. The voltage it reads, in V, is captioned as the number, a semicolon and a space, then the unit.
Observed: 9.8; V
